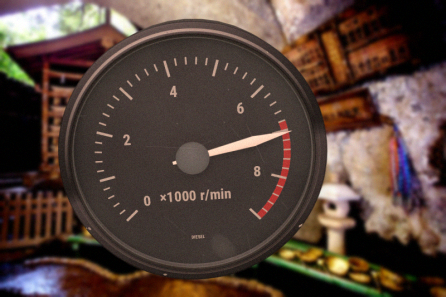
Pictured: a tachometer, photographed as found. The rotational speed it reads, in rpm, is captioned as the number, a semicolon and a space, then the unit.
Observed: 7000; rpm
